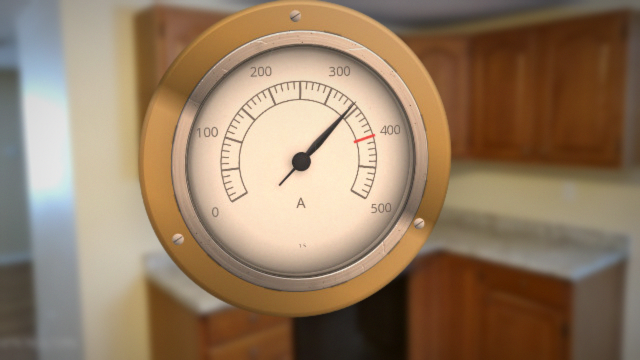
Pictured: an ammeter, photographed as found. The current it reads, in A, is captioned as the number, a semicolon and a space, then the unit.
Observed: 340; A
